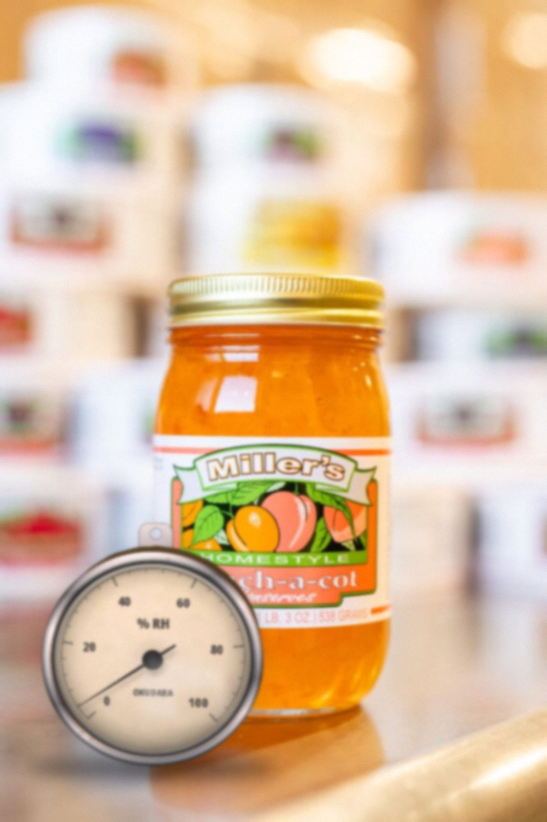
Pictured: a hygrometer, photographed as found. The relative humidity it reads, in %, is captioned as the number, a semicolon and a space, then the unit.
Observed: 4; %
